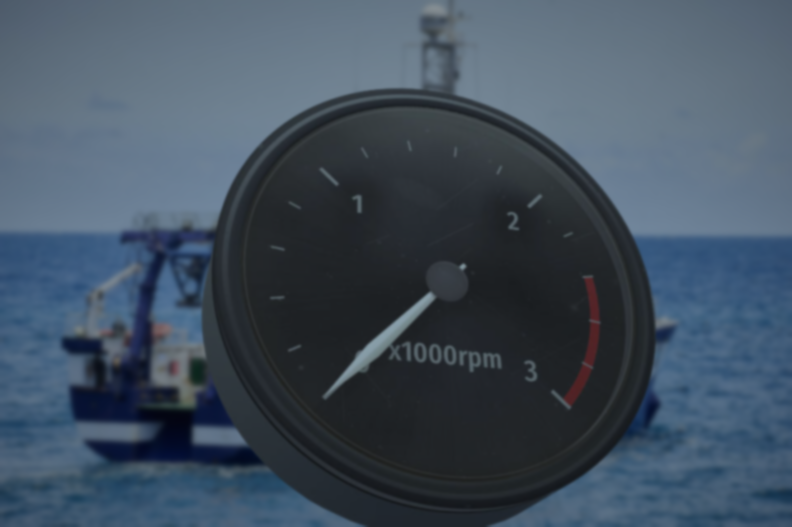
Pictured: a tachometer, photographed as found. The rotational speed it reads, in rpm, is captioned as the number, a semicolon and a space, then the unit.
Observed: 0; rpm
